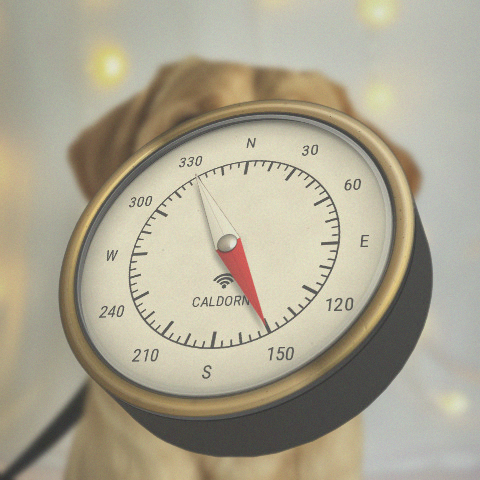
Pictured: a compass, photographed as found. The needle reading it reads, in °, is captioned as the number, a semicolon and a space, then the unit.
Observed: 150; °
